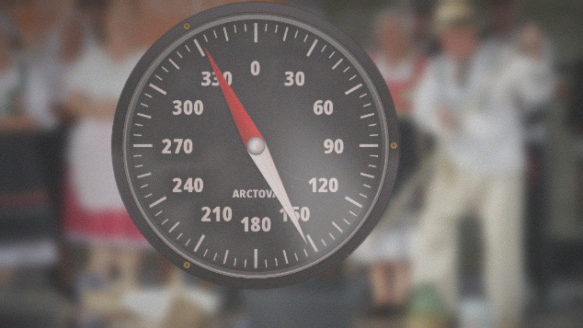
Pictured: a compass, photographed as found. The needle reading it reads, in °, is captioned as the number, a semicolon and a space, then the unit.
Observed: 332.5; °
